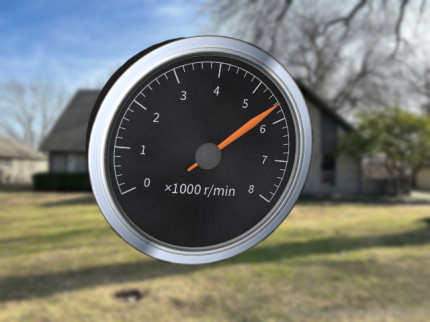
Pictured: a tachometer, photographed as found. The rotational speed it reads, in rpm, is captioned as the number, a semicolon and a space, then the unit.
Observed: 5600; rpm
